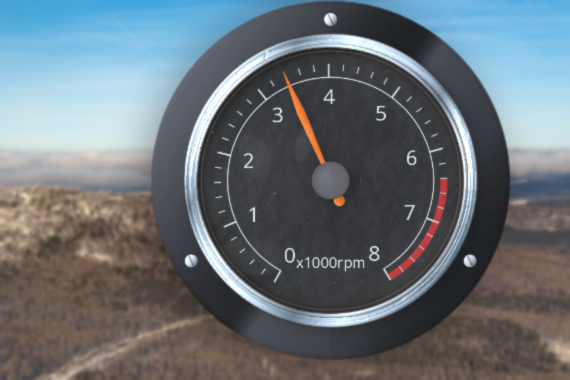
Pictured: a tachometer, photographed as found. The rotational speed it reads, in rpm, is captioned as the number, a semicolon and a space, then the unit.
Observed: 3400; rpm
